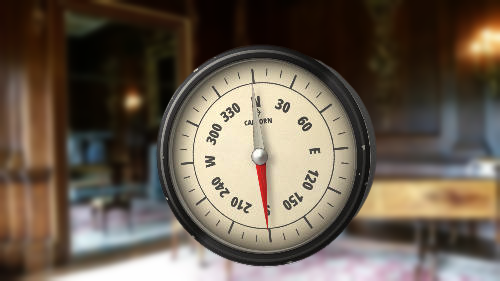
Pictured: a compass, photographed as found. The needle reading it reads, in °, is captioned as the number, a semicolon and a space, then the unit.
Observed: 180; °
